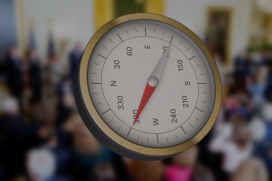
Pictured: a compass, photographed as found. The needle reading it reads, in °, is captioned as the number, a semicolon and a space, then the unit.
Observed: 300; °
